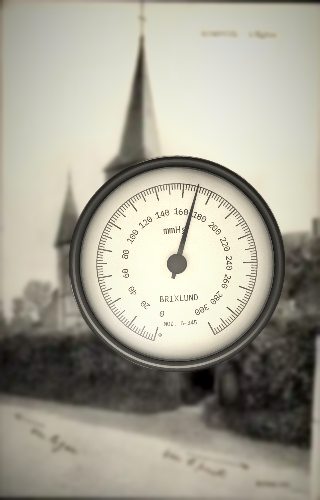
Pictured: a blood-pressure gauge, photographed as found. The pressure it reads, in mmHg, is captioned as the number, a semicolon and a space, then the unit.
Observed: 170; mmHg
